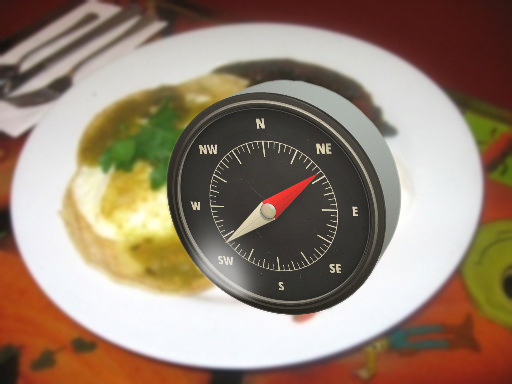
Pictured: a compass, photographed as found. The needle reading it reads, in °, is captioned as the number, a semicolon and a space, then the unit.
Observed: 55; °
